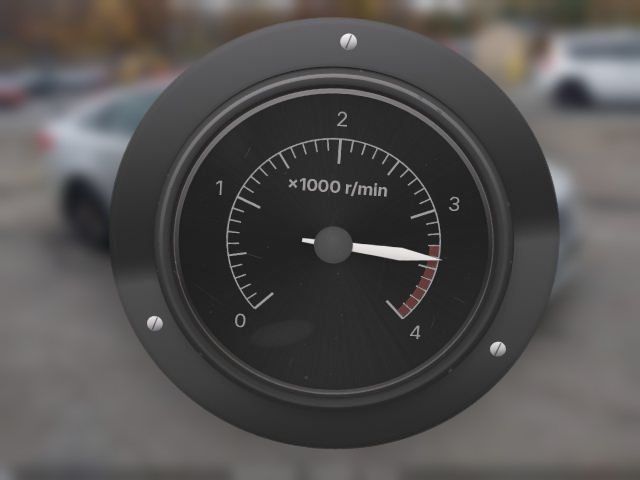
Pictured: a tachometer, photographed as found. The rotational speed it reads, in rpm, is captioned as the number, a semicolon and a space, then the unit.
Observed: 3400; rpm
